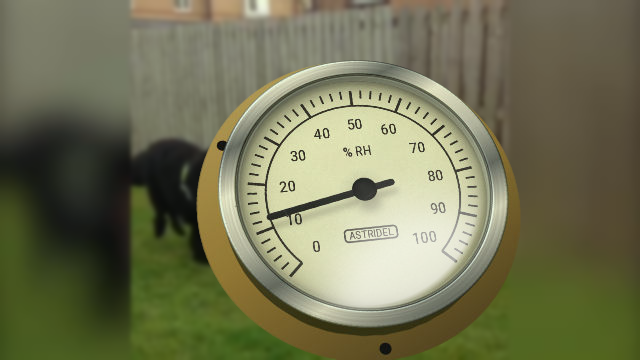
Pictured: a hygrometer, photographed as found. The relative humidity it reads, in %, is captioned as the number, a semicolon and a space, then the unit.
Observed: 12; %
